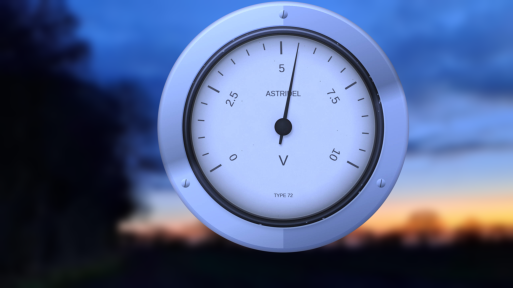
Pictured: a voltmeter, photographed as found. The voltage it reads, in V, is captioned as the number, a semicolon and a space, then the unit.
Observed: 5.5; V
